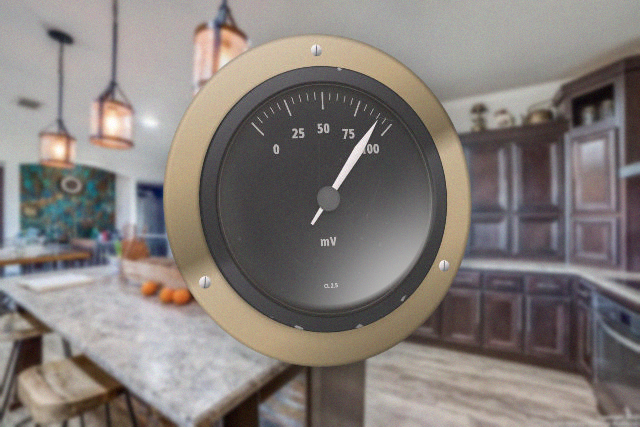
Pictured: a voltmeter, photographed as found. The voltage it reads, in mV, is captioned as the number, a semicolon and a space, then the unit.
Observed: 90; mV
